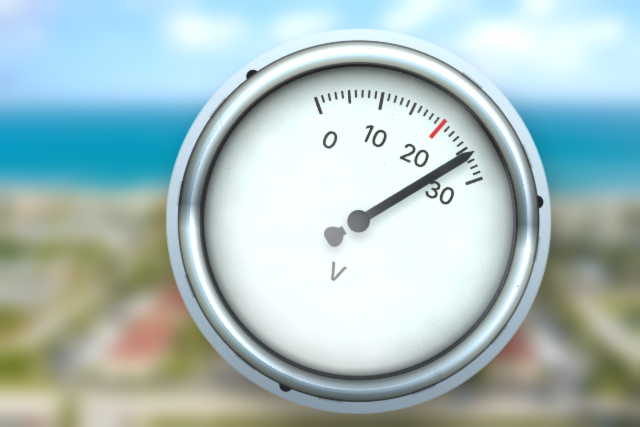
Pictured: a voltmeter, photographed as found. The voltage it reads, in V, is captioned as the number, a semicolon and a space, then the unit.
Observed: 26; V
